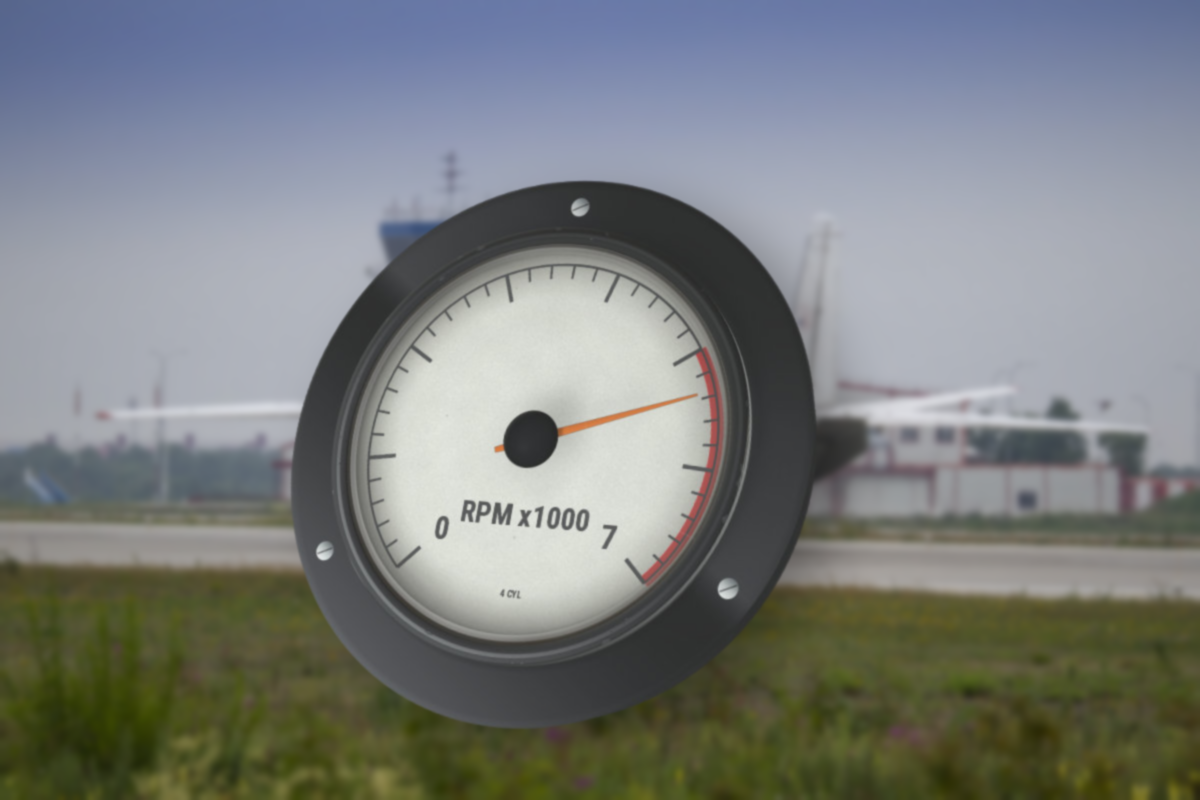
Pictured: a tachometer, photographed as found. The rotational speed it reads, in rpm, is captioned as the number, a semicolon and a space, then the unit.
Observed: 5400; rpm
